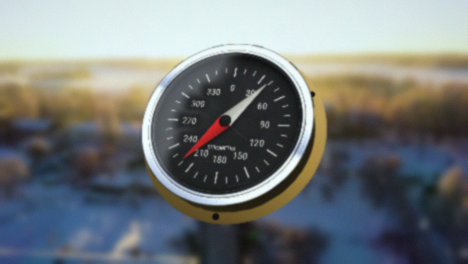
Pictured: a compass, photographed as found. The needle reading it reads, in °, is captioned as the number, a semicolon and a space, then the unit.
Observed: 220; °
